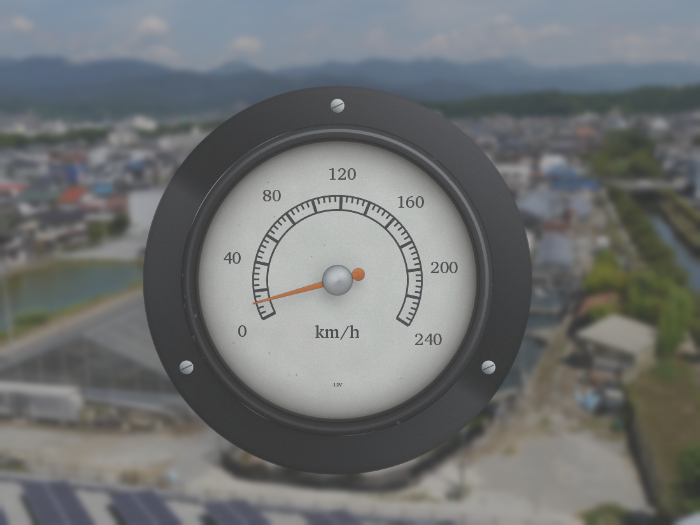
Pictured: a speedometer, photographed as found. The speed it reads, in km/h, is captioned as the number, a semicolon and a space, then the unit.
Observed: 12; km/h
